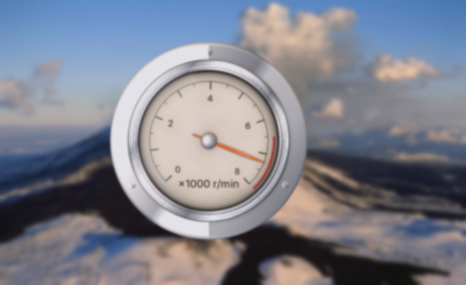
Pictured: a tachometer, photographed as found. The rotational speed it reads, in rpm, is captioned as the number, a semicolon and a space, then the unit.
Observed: 7250; rpm
